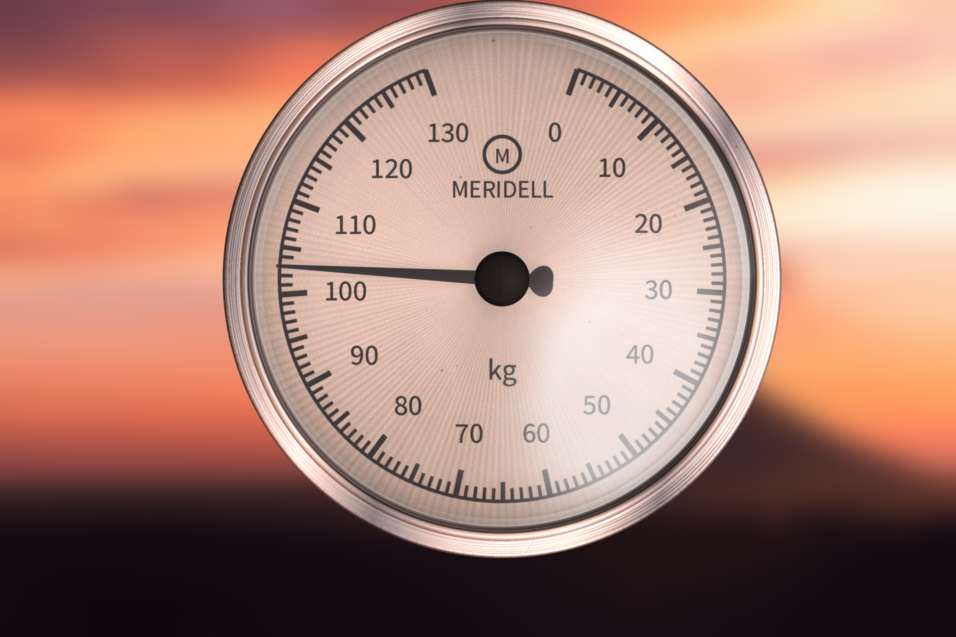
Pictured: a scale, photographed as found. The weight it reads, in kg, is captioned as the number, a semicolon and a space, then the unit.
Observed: 103; kg
